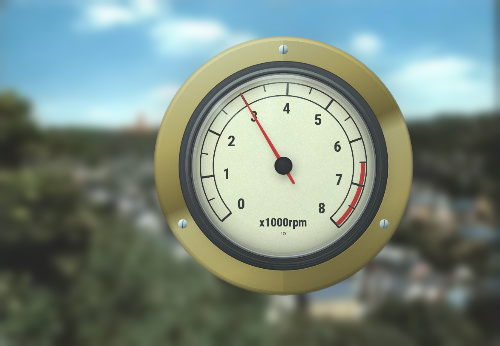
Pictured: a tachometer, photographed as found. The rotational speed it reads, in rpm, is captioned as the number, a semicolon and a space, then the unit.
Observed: 3000; rpm
